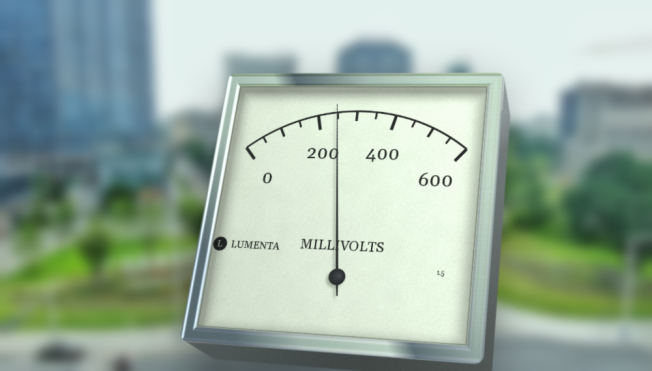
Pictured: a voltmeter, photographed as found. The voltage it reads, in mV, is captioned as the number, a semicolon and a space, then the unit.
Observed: 250; mV
